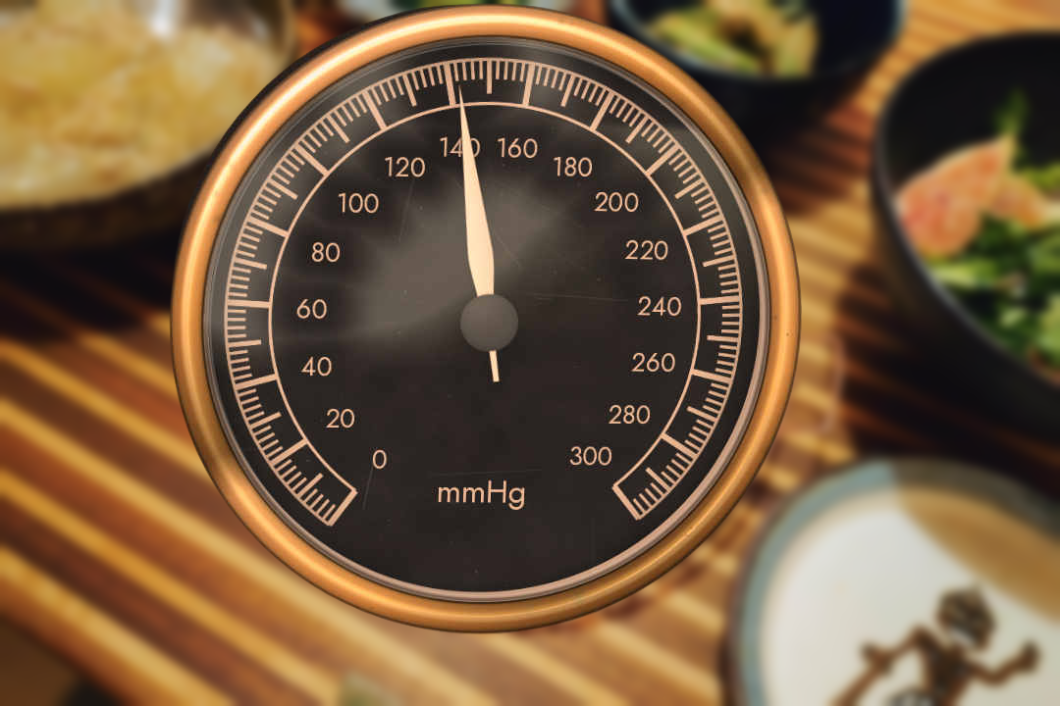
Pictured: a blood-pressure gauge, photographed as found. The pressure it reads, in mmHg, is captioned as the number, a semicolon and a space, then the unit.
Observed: 142; mmHg
